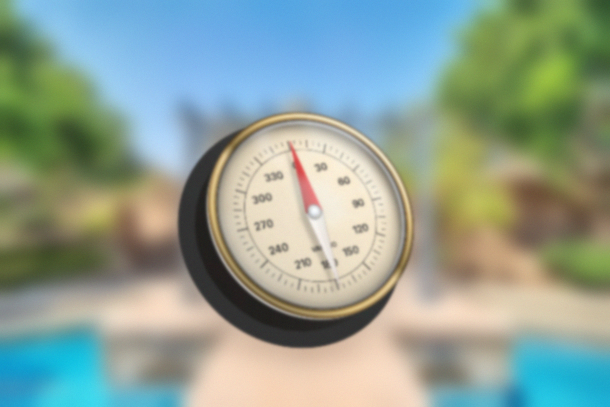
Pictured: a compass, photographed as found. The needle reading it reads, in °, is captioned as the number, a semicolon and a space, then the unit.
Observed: 0; °
